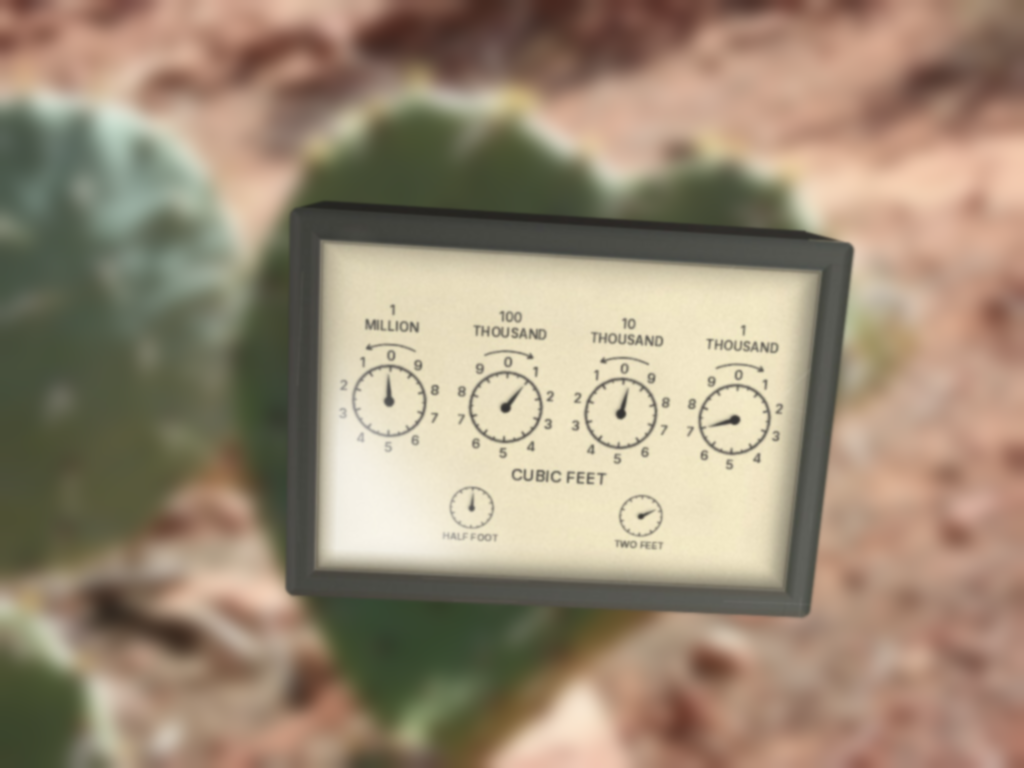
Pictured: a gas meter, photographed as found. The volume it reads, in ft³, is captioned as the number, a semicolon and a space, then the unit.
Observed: 9700; ft³
